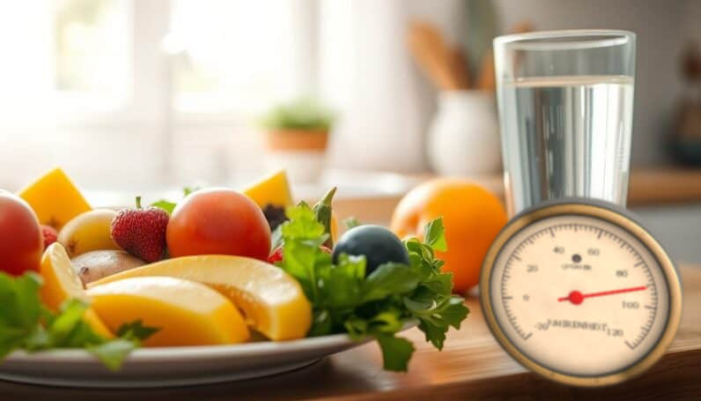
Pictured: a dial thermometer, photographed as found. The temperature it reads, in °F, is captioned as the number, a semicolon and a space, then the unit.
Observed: 90; °F
